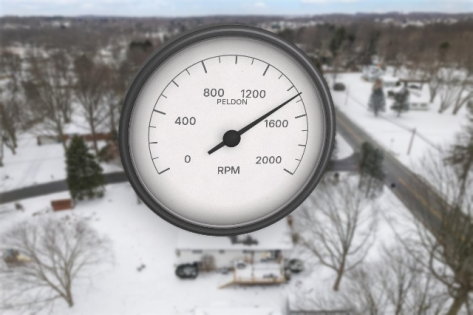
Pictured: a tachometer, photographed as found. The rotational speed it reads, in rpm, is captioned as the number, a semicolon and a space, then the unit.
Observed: 1450; rpm
